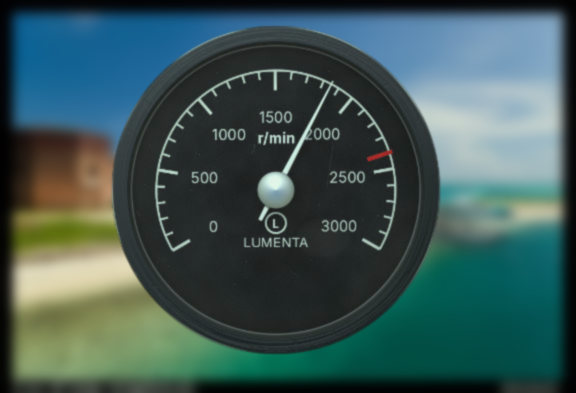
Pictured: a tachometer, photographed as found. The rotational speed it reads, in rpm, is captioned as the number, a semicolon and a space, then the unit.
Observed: 1850; rpm
